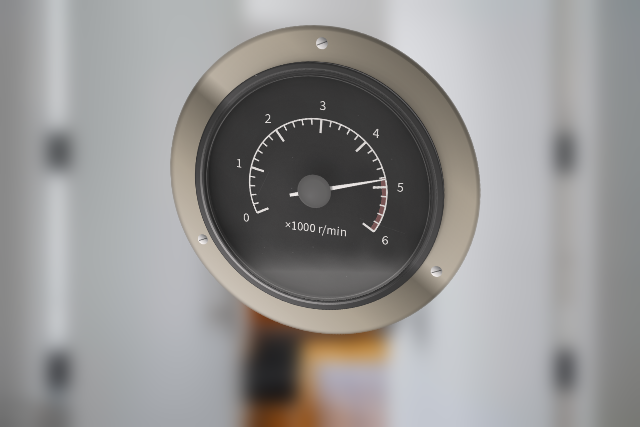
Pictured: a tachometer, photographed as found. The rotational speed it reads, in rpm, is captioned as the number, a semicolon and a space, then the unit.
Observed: 4800; rpm
